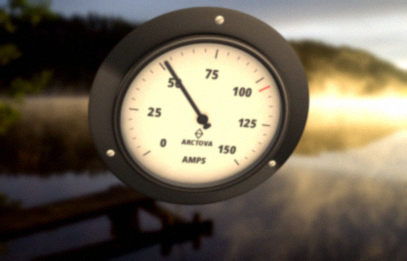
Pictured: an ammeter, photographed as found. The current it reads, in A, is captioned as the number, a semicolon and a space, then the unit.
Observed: 52.5; A
